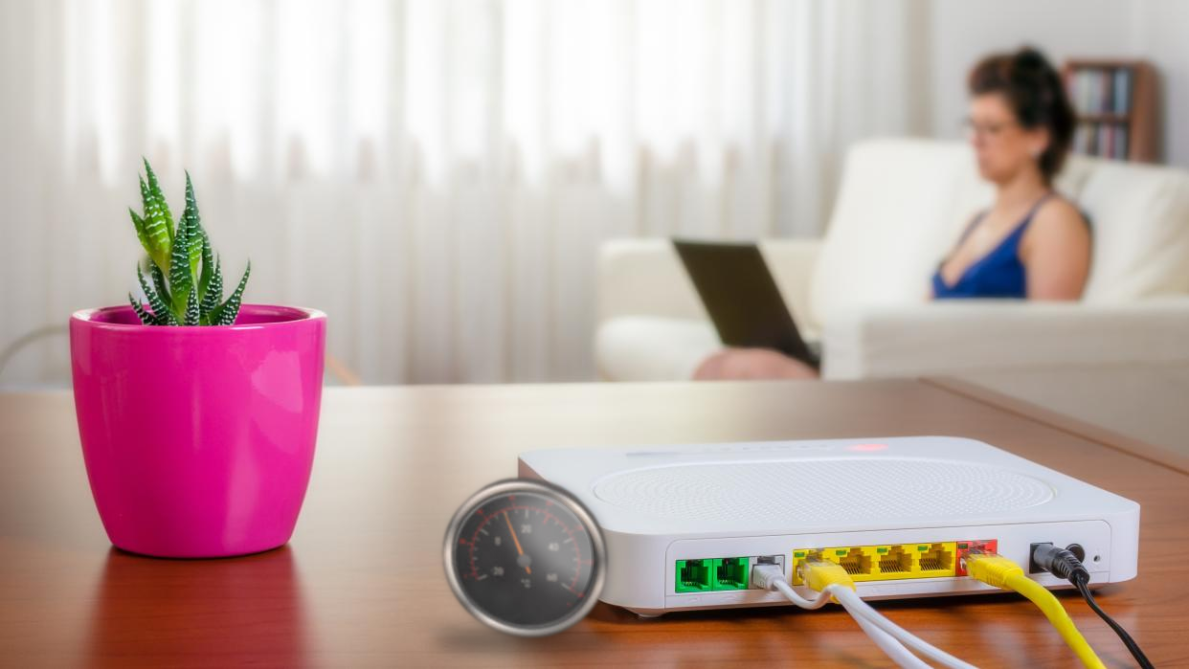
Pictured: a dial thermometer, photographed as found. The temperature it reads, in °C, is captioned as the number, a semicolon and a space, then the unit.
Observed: 12; °C
